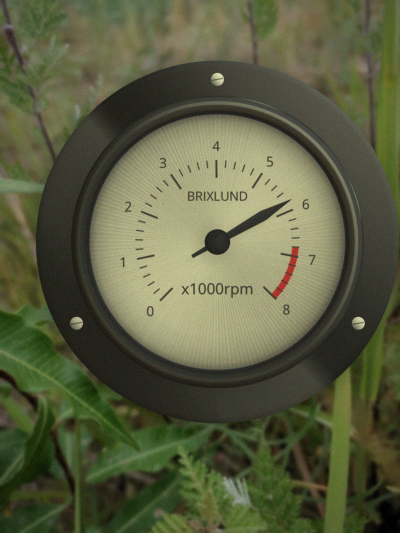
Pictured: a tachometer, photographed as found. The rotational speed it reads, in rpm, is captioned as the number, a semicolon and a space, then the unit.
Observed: 5800; rpm
